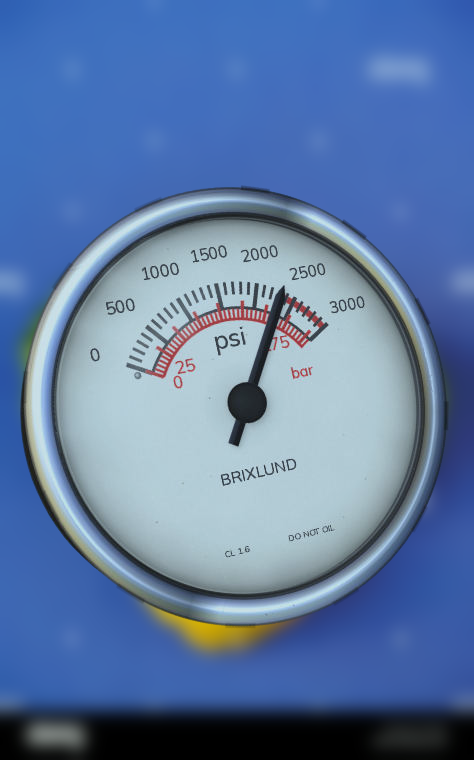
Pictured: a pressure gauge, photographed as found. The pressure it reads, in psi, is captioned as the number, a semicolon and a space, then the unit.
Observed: 2300; psi
